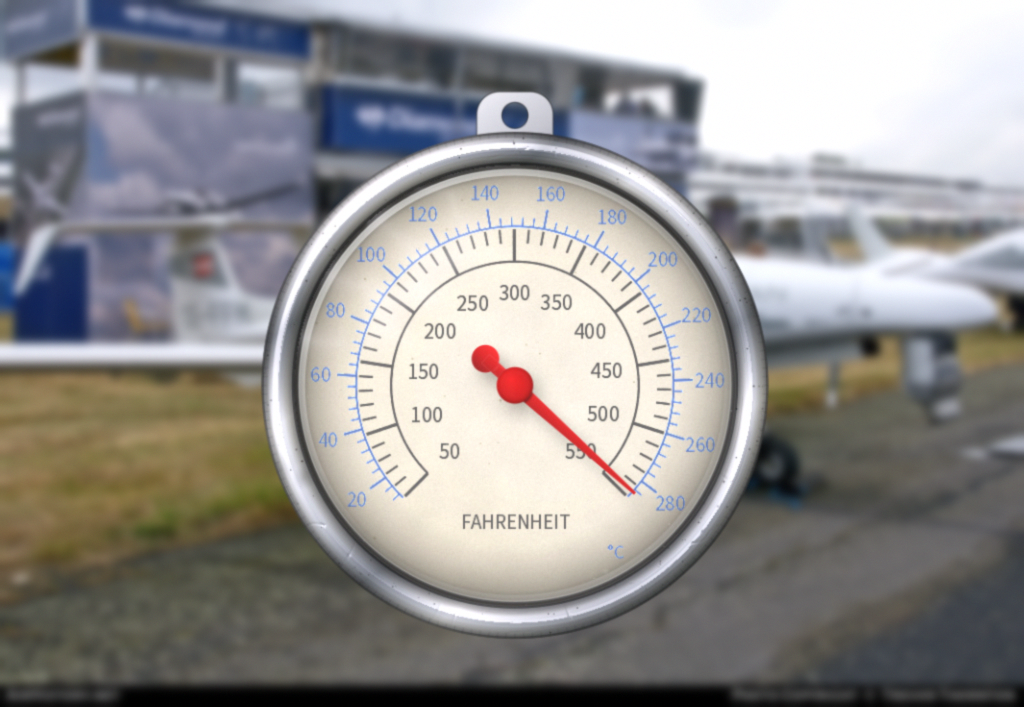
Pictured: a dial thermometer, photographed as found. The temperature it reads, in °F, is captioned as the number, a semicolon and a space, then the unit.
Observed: 545; °F
